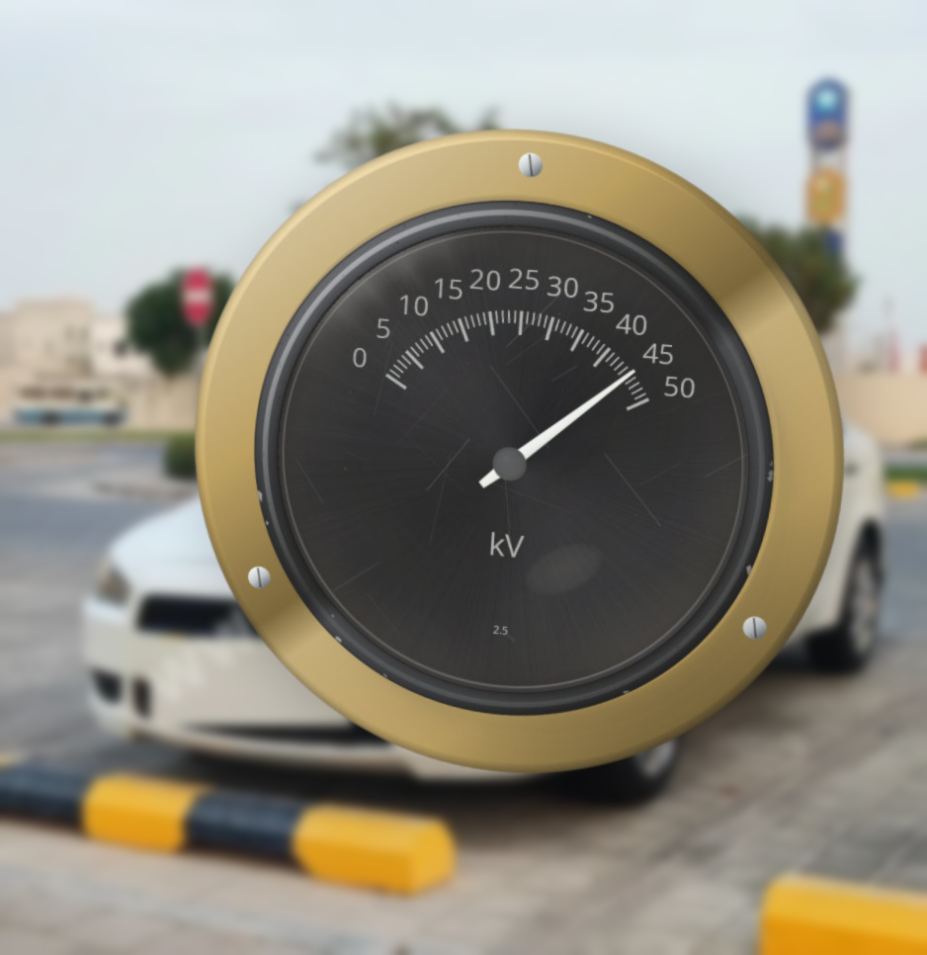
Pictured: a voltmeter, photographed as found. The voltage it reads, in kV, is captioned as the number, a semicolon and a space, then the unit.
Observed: 45; kV
